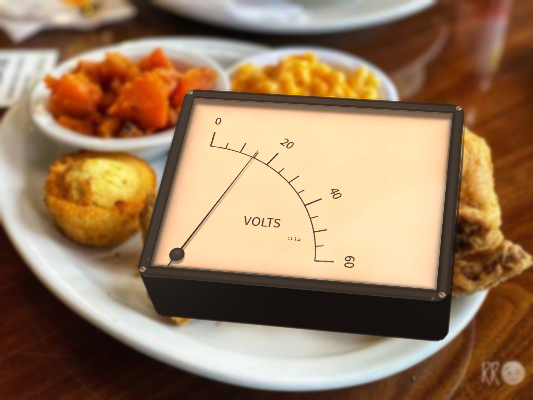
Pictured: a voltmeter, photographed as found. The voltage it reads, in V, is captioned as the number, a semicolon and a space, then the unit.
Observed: 15; V
